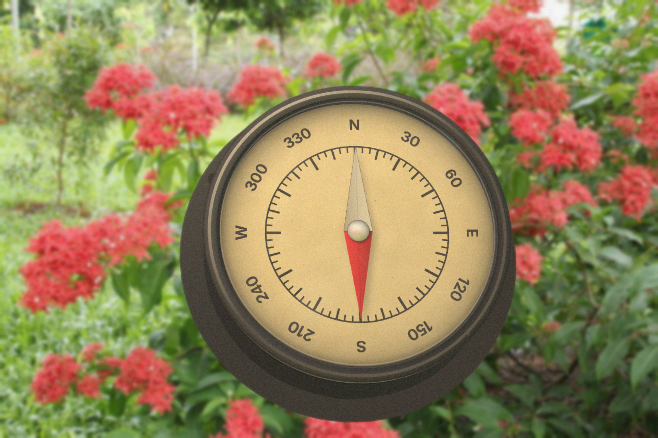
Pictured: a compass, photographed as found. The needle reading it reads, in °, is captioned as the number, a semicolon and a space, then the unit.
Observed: 180; °
